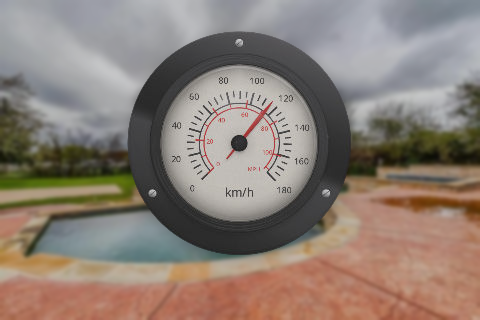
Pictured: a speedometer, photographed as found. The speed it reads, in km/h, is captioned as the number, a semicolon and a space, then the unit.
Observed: 115; km/h
